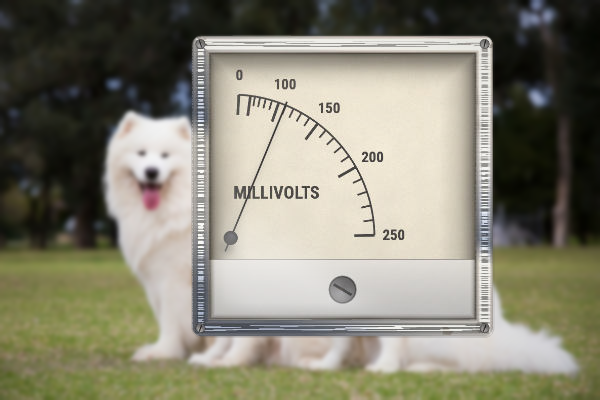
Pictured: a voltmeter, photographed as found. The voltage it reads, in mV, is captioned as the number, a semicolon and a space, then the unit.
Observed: 110; mV
